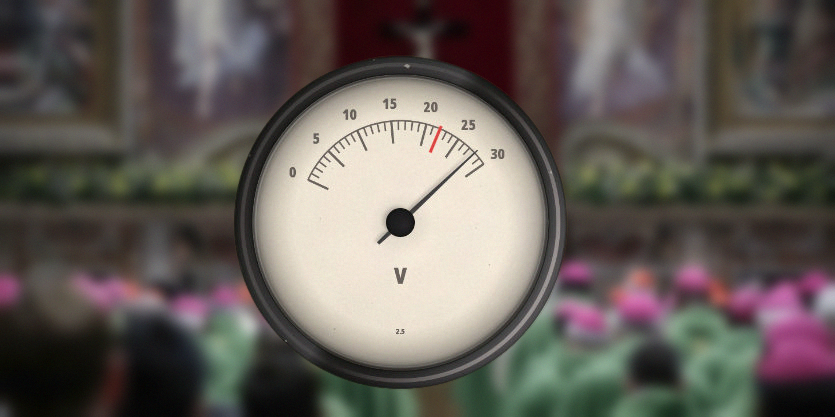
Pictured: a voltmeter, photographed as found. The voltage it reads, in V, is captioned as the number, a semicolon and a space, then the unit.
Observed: 28; V
